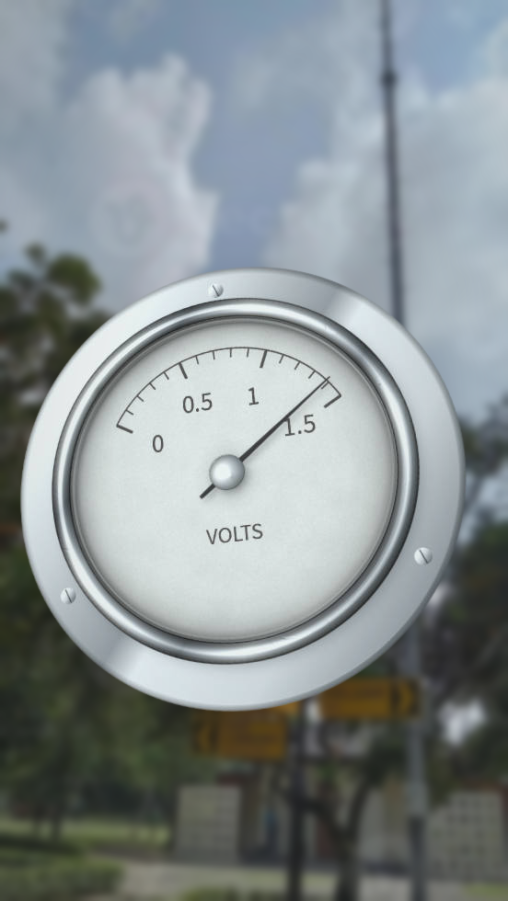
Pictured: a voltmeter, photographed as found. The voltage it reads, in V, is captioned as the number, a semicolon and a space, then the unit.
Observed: 1.4; V
